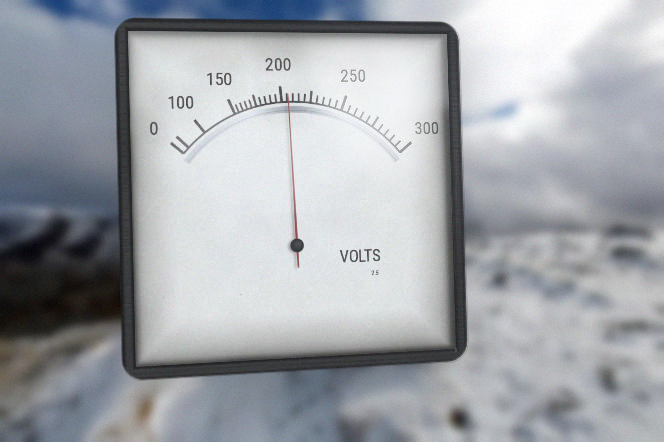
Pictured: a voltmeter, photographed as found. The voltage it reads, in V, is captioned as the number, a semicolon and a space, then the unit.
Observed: 205; V
